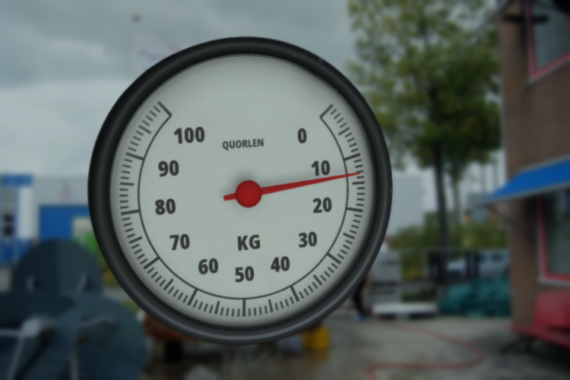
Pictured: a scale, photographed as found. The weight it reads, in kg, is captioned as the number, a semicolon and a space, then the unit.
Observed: 13; kg
